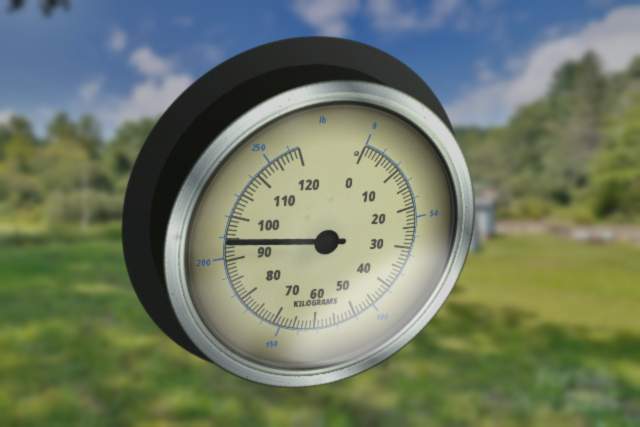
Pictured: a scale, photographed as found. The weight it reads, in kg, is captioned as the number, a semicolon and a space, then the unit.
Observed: 95; kg
